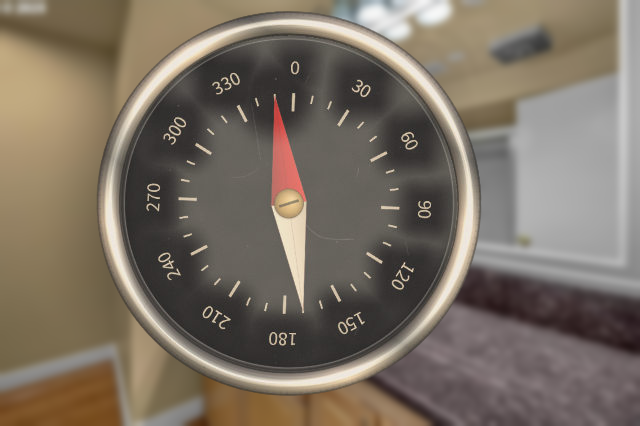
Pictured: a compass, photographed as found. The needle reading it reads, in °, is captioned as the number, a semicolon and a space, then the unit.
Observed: 350; °
